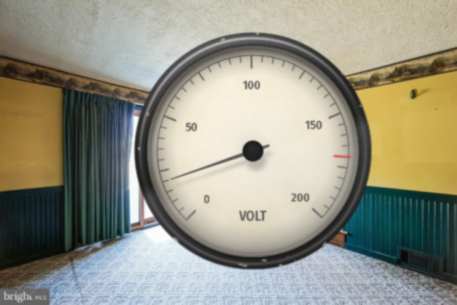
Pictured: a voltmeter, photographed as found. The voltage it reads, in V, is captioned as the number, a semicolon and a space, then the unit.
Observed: 20; V
